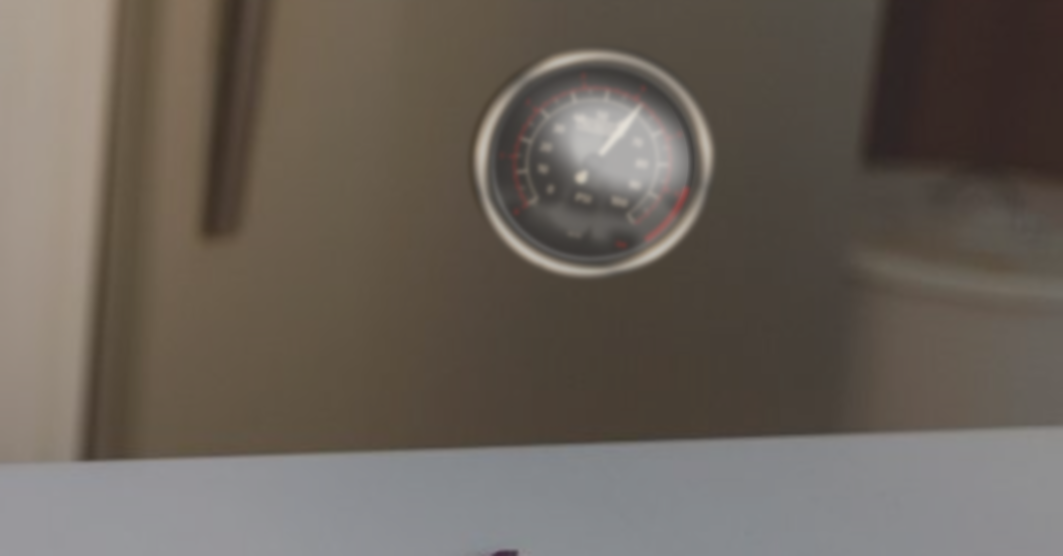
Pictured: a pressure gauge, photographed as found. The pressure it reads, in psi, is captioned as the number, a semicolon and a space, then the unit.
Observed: 60; psi
